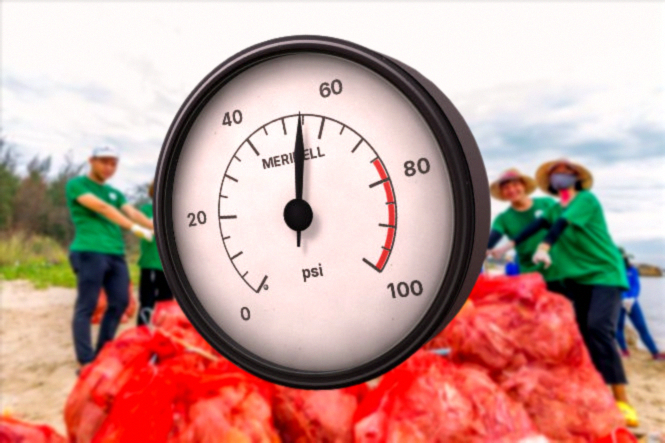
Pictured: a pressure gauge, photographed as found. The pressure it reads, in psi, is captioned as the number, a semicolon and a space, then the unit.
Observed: 55; psi
